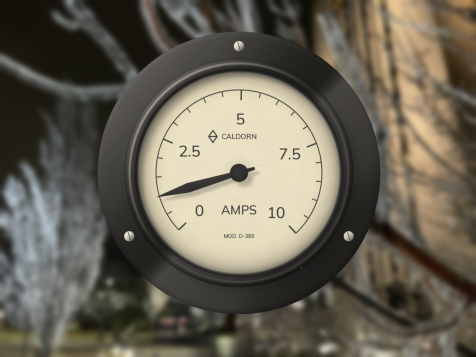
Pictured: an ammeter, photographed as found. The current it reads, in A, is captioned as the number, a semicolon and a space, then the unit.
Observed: 1; A
